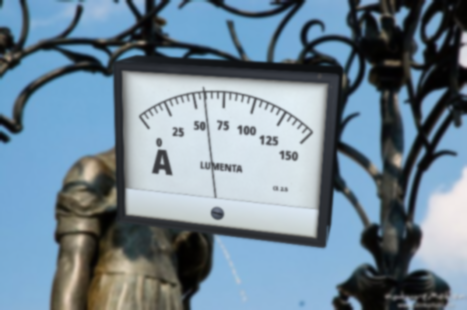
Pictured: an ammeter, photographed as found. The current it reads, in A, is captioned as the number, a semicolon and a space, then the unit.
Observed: 60; A
